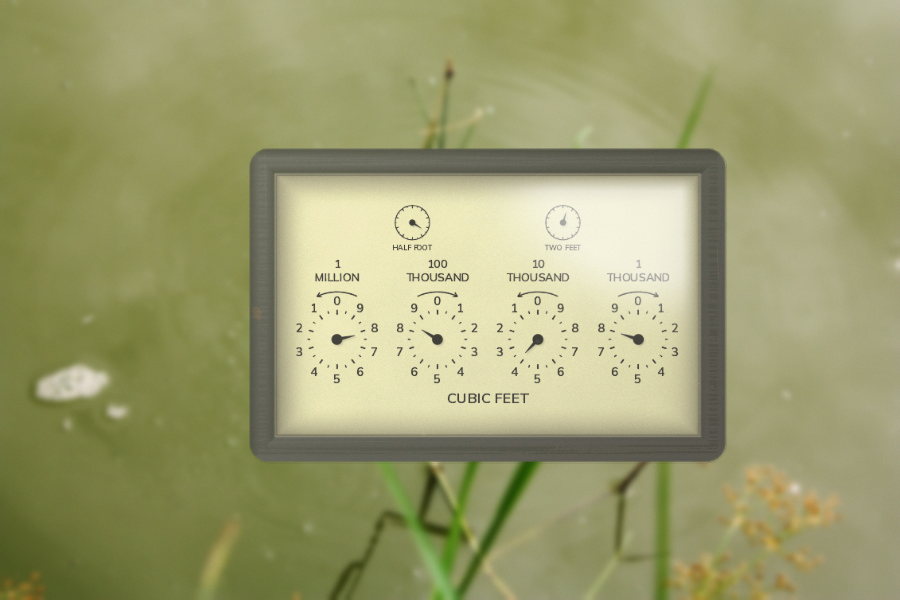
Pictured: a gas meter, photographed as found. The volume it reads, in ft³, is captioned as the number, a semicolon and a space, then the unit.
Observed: 783800; ft³
